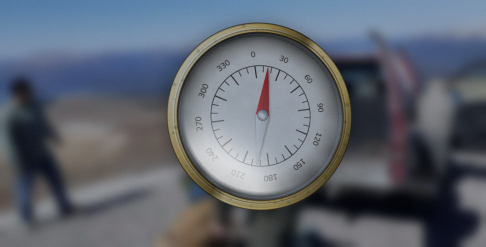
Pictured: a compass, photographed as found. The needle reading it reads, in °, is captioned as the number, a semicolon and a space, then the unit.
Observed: 15; °
